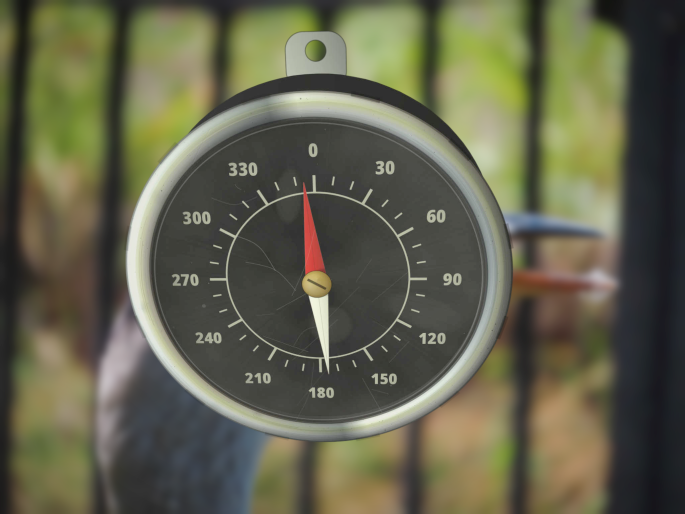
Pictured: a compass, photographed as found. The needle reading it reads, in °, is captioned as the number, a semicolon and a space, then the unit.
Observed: 355; °
